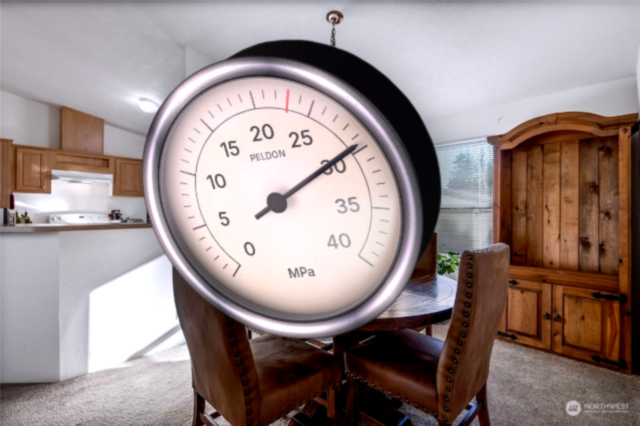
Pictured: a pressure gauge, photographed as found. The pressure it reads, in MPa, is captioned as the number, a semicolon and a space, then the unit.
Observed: 29.5; MPa
